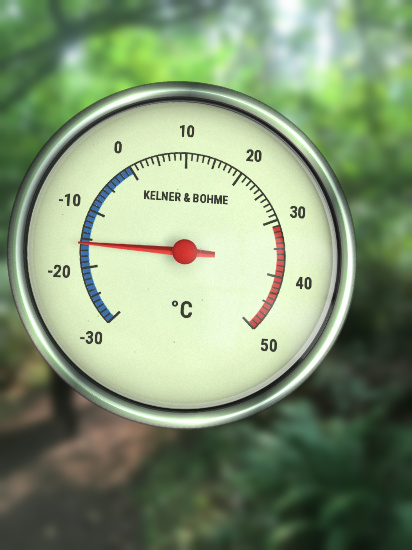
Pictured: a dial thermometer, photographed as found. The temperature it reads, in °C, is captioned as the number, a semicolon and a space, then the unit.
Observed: -16; °C
